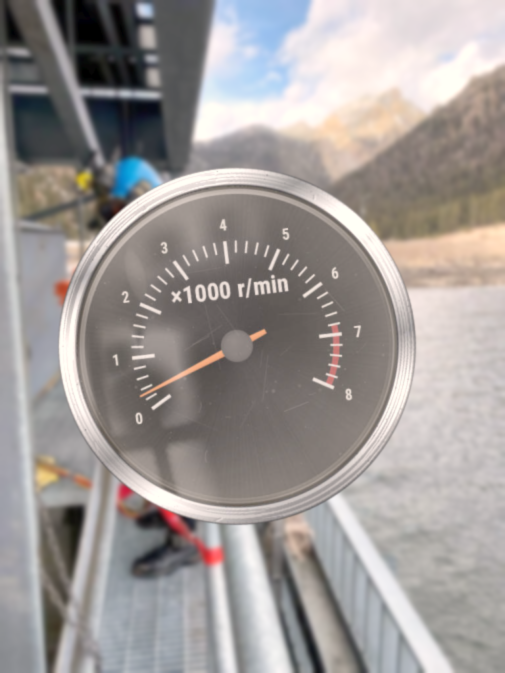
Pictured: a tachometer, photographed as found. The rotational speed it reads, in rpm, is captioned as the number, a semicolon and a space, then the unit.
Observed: 300; rpm
